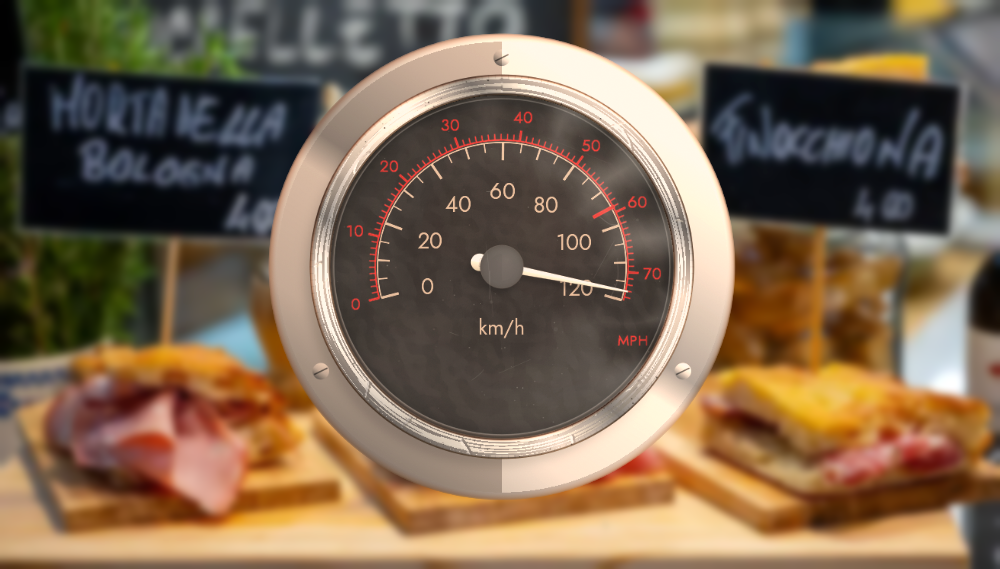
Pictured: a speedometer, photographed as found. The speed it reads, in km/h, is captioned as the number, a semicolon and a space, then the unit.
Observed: 117.5; km/h
